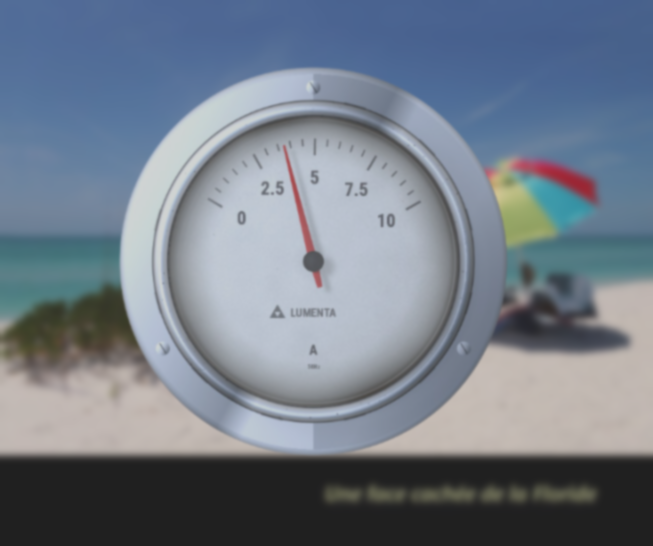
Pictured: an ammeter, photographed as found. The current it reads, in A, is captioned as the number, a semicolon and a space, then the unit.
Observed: 3.75; A
